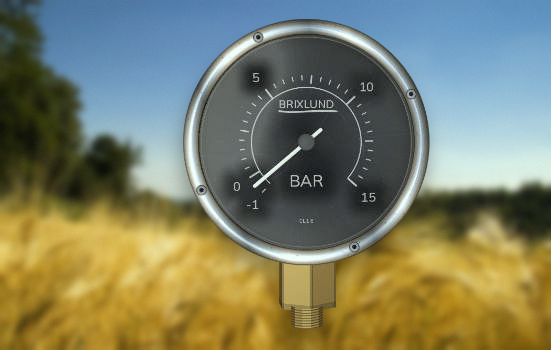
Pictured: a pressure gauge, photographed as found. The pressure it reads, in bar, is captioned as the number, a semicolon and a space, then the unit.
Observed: -0.5; bar
